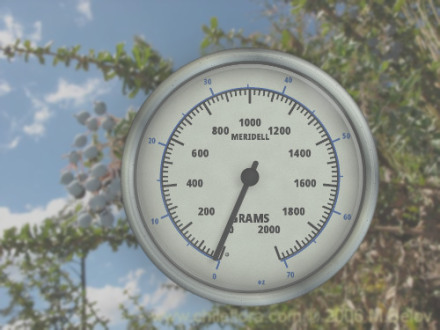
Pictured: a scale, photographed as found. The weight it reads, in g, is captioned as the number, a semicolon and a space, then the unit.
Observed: 20; g
